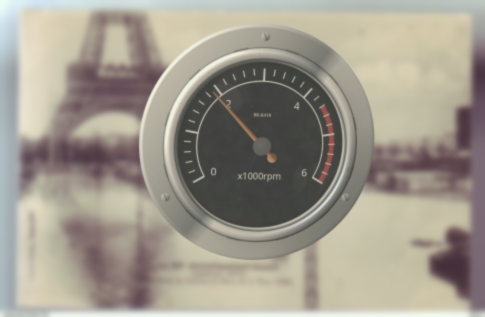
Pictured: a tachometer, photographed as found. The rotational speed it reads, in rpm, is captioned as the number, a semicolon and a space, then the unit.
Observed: 1900; rpm
